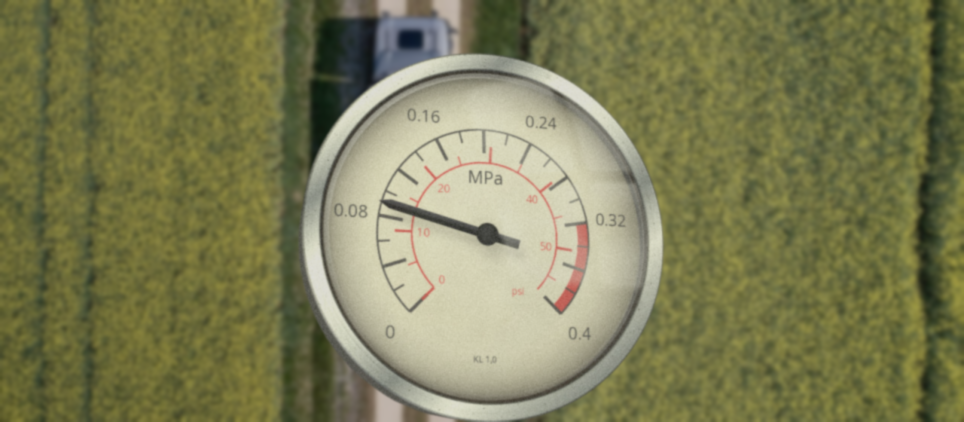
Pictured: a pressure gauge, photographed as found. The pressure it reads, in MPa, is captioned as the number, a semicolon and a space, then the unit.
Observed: 0.09; MPa
